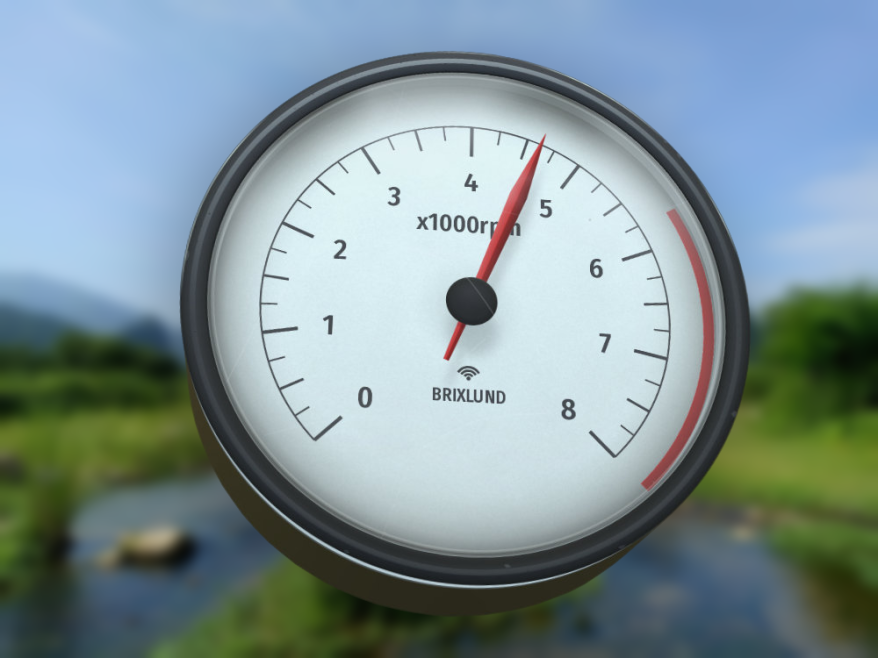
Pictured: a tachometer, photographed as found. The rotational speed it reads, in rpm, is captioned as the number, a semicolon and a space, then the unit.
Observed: 4625; rpm
